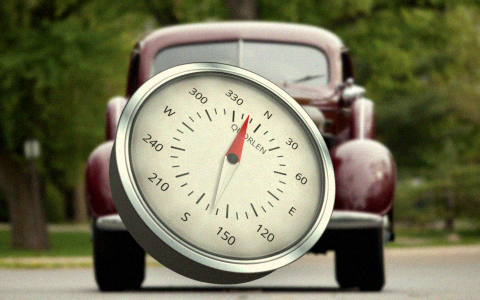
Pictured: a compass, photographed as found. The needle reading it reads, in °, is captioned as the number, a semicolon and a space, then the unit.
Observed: 345; °
